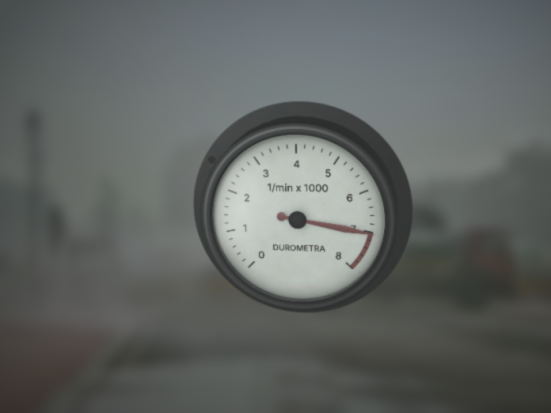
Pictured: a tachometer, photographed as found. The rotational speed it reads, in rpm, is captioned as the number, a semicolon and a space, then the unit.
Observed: 7000; rpm
